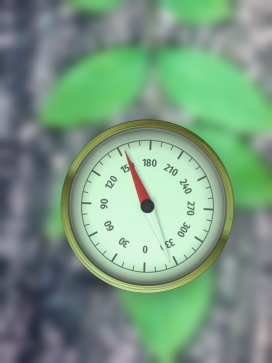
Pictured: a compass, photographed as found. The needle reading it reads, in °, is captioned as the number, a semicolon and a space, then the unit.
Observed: 155; °
